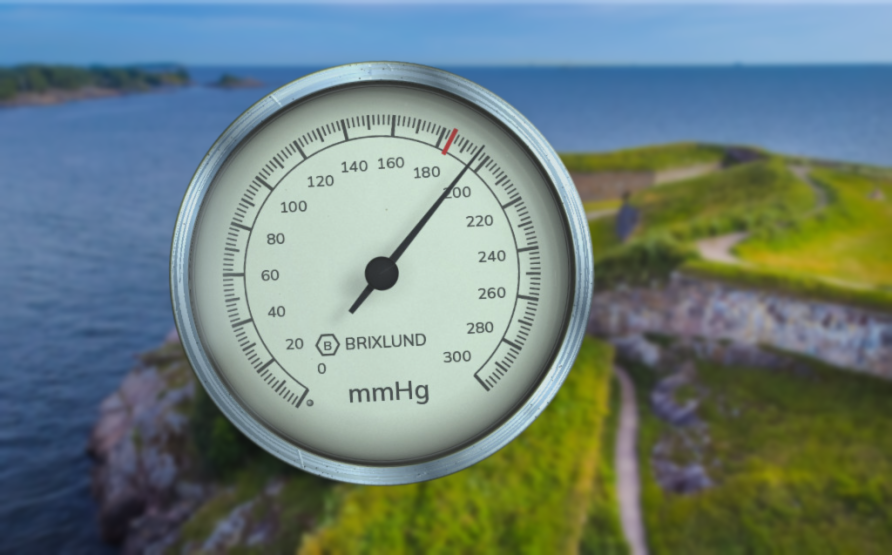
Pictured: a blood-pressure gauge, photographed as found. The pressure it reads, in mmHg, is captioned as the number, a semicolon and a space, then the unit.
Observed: 196; mmHg
